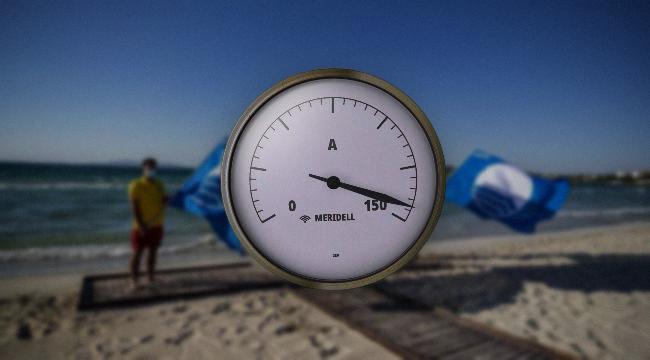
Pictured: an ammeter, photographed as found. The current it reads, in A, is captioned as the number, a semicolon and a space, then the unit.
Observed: 142.5; A
